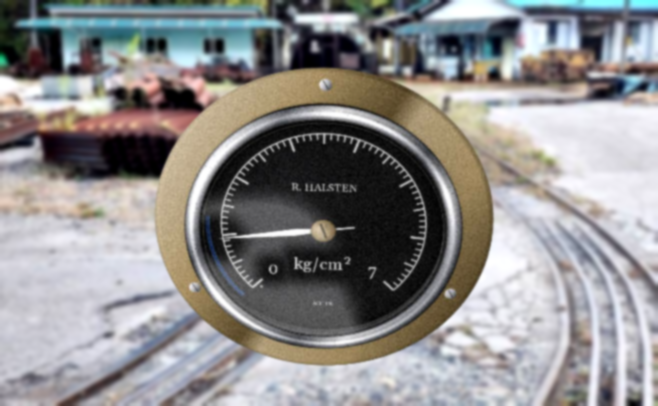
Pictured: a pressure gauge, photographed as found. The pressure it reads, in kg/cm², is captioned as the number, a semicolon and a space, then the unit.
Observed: 1; kg/cm²
